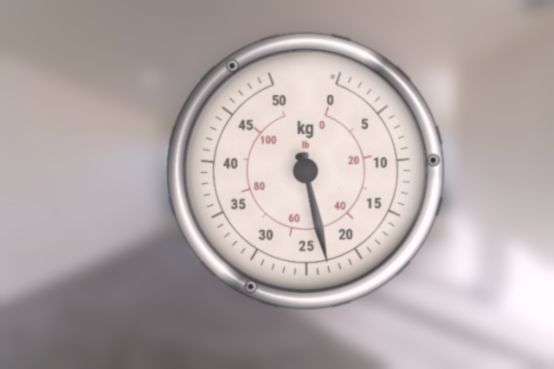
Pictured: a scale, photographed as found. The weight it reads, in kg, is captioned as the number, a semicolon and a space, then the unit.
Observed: 23; kg
